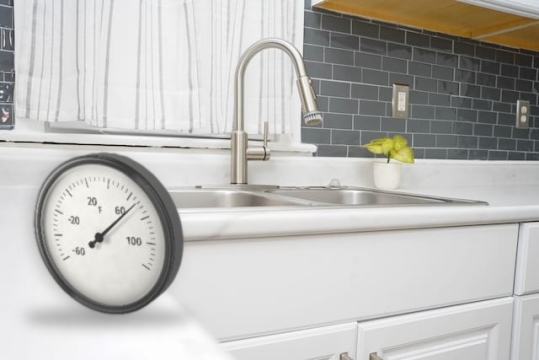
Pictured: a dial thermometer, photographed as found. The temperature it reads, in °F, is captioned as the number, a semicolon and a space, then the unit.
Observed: 68; °F
